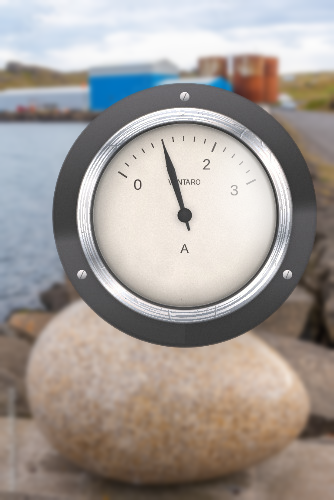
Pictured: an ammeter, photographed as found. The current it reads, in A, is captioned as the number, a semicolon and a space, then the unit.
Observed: 1; A
